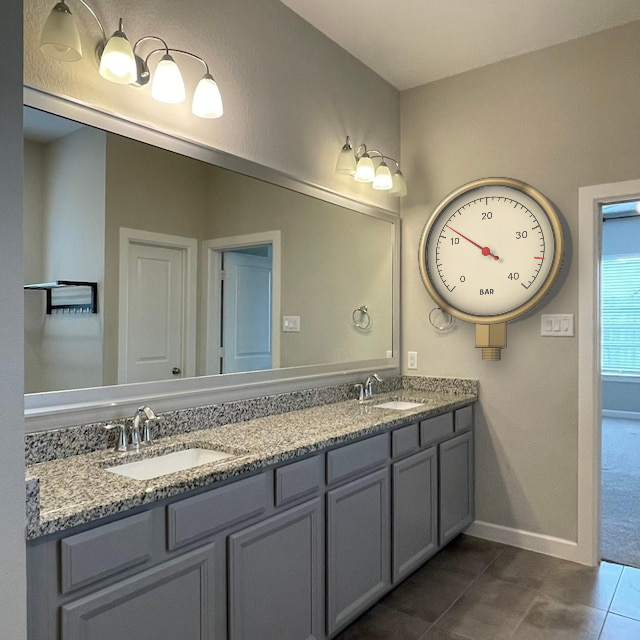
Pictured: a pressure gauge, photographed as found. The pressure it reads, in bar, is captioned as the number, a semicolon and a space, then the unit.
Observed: 12; bar
